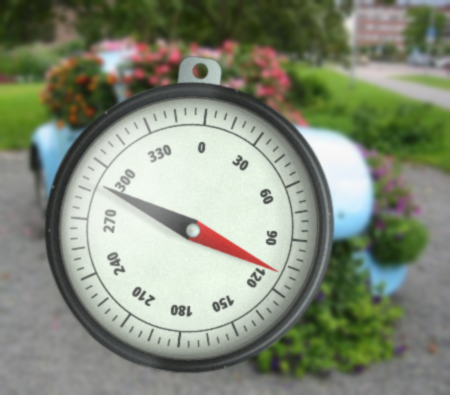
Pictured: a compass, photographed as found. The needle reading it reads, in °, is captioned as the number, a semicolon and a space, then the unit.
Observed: 110; °
